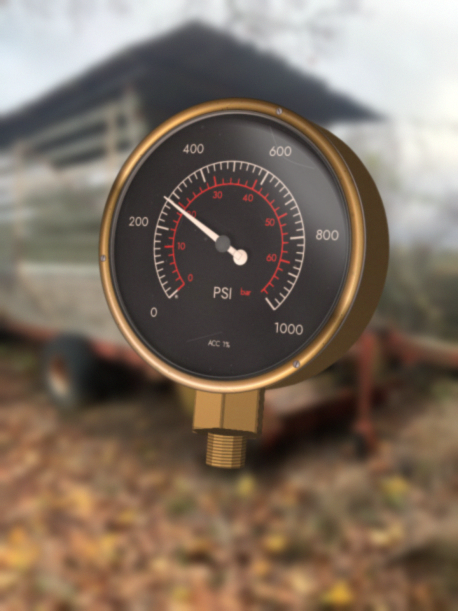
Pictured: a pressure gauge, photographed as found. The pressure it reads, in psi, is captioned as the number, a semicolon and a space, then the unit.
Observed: 280; psi
